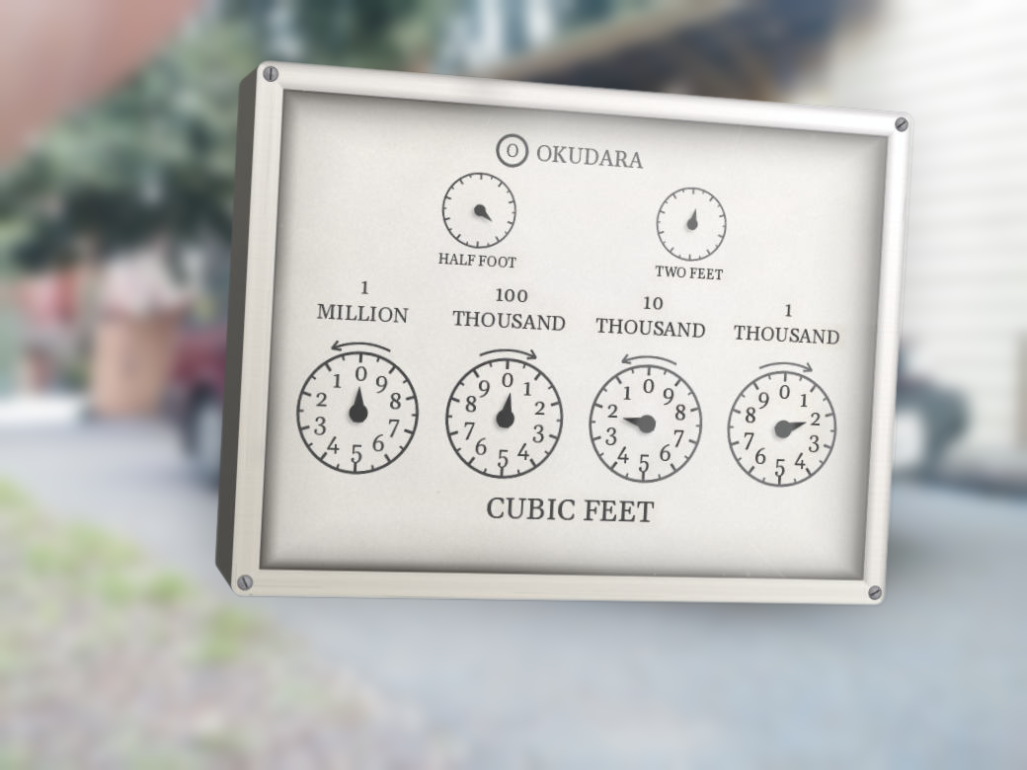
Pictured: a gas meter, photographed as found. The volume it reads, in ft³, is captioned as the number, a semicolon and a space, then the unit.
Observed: 2200; ft³
